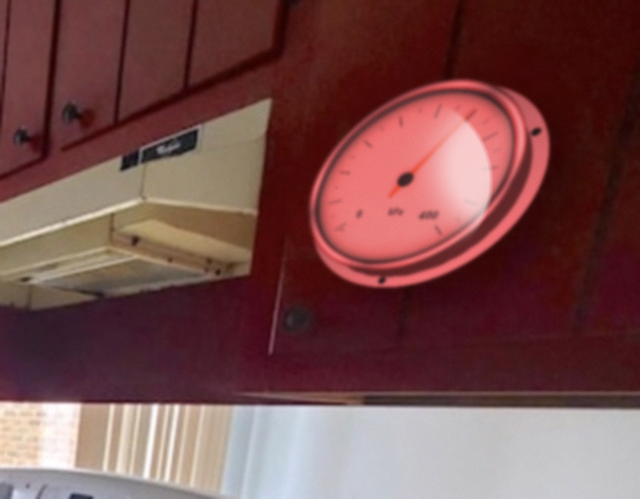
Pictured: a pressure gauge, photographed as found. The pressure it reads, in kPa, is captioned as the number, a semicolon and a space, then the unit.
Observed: 240; kPa
